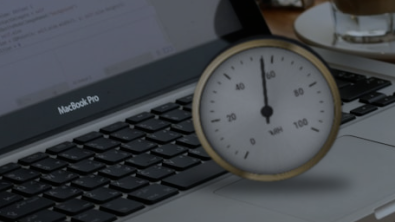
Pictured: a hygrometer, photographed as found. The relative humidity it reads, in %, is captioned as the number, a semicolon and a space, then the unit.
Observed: 56; %
